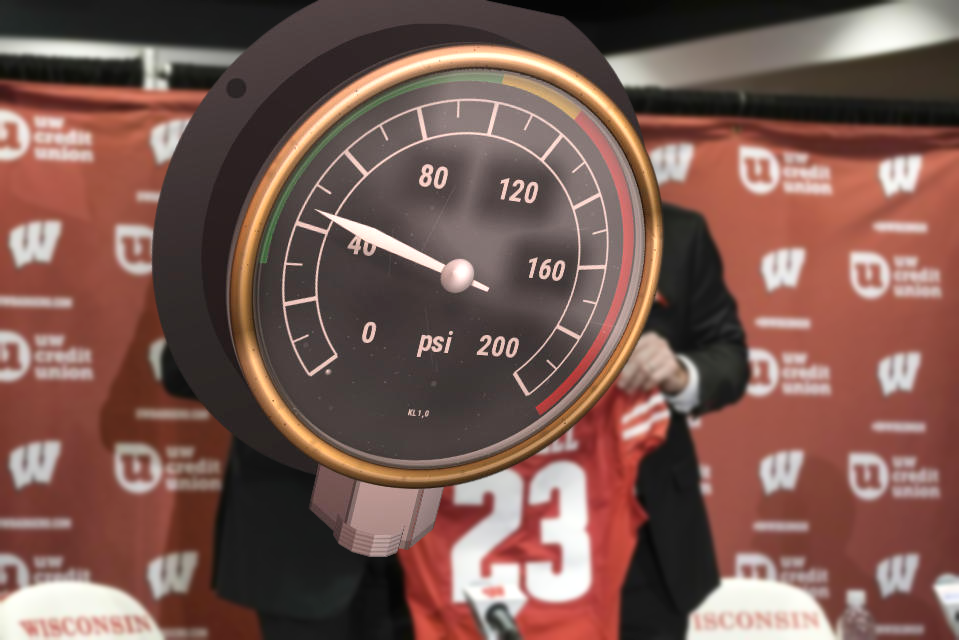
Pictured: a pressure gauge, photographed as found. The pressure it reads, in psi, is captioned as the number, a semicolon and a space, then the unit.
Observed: 45; psi
